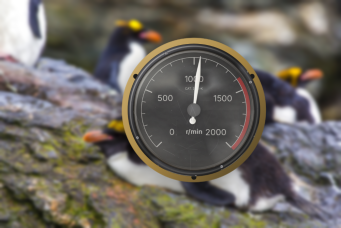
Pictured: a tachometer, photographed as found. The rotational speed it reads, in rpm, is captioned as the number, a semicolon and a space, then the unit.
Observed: 1050; rpm
